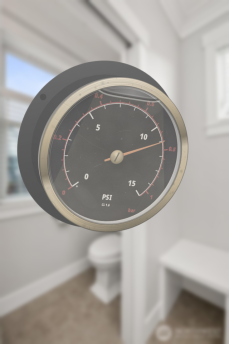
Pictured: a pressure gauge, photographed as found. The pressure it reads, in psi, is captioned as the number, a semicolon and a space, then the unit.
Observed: 11; psi
